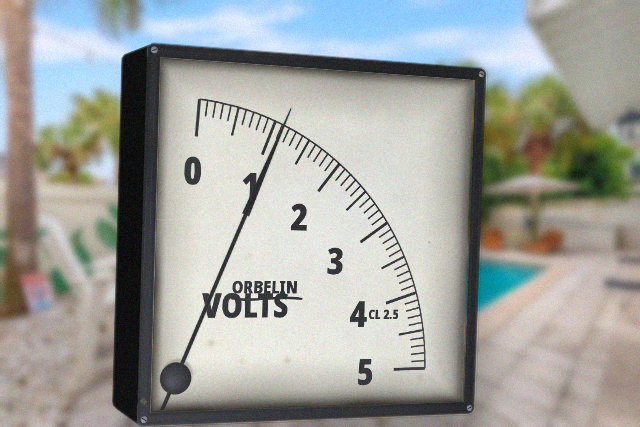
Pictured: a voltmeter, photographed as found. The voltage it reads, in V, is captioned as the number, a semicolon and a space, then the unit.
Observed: 1.1; V
